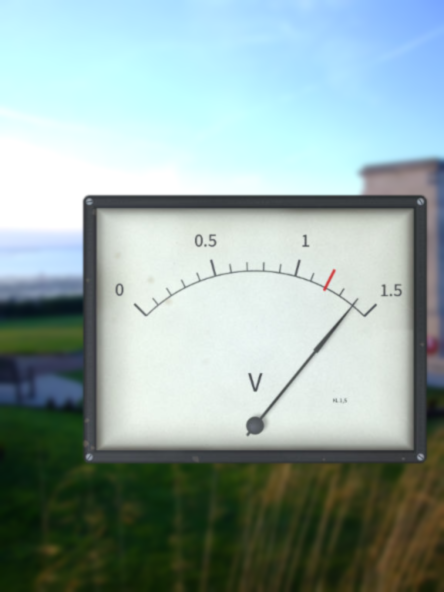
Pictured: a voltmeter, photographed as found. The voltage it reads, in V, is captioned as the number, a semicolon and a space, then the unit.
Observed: 1.4; V
